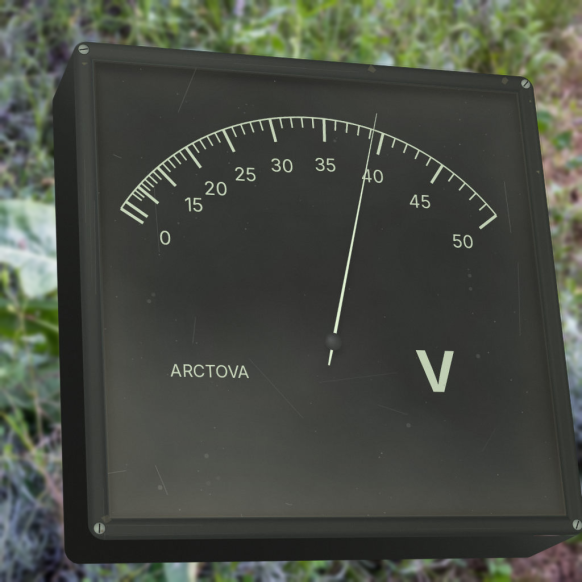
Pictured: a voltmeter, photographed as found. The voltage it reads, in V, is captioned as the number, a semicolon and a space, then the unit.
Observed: 39; V
